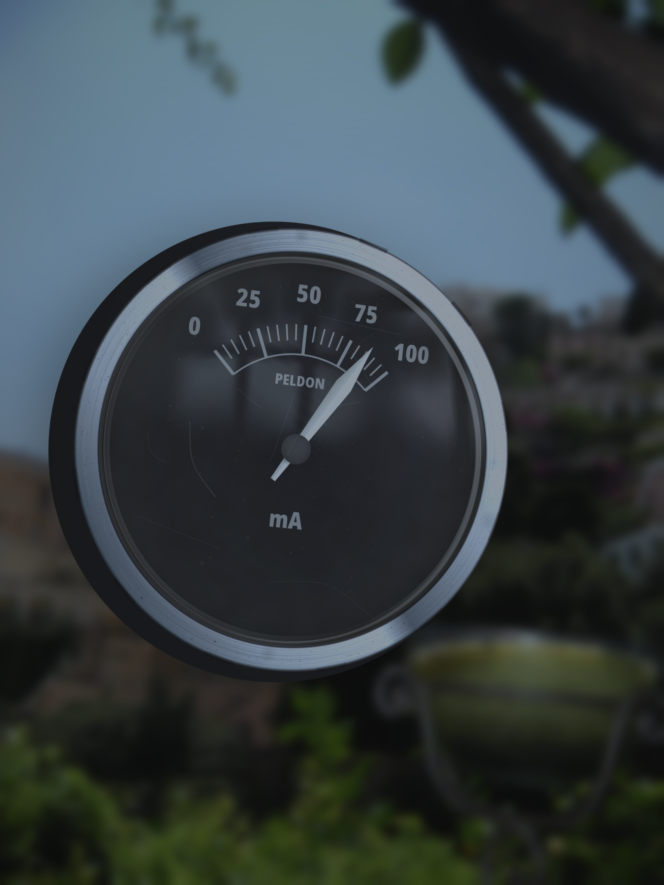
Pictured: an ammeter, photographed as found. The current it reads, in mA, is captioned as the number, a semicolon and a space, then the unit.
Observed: 85; mA
